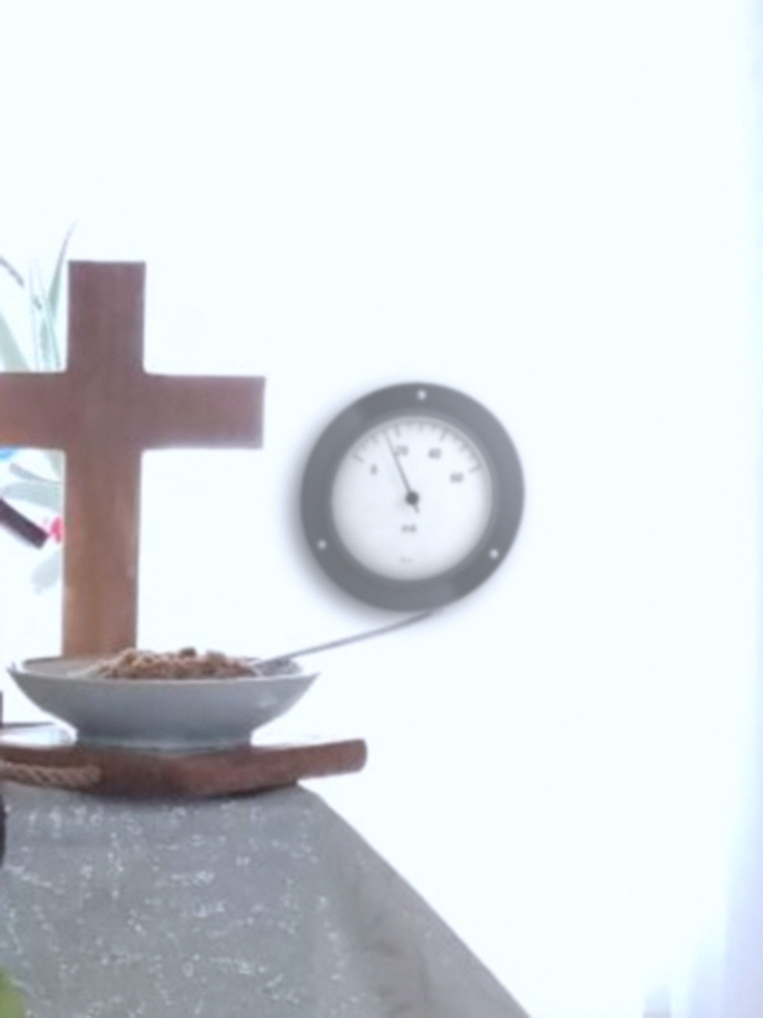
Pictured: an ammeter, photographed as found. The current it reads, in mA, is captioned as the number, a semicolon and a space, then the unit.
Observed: 15; mA
